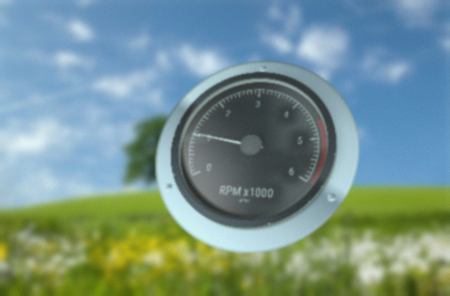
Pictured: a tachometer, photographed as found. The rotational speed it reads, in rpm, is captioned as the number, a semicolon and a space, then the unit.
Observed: 1000; rpm
